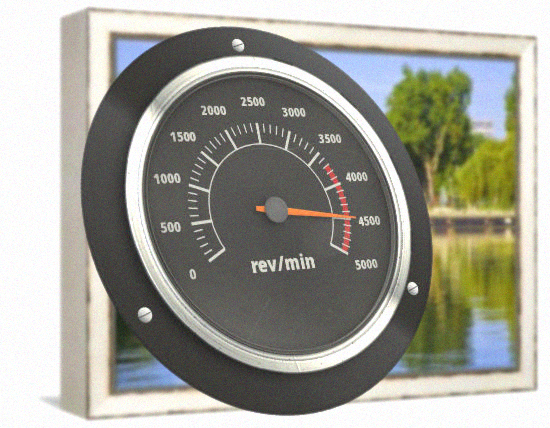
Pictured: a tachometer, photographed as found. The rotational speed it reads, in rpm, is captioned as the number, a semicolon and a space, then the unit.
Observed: 4500; rpm
